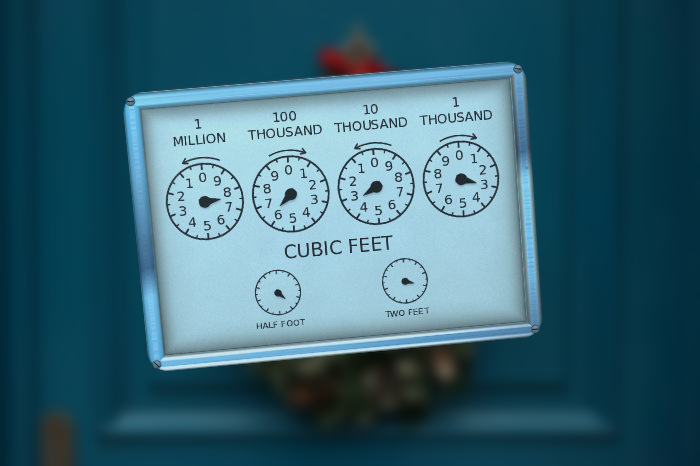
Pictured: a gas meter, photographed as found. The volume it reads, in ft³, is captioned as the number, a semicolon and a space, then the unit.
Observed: 763300; ft³
